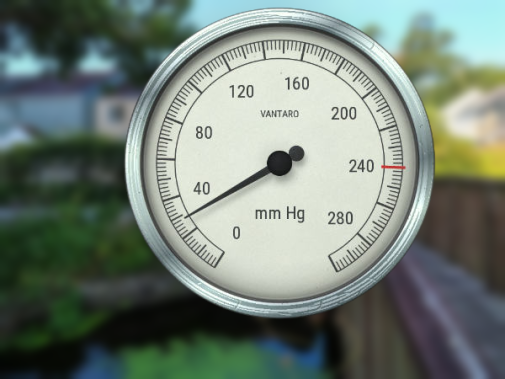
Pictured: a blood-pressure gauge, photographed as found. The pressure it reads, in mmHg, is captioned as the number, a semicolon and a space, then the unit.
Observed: 28; mmHg
